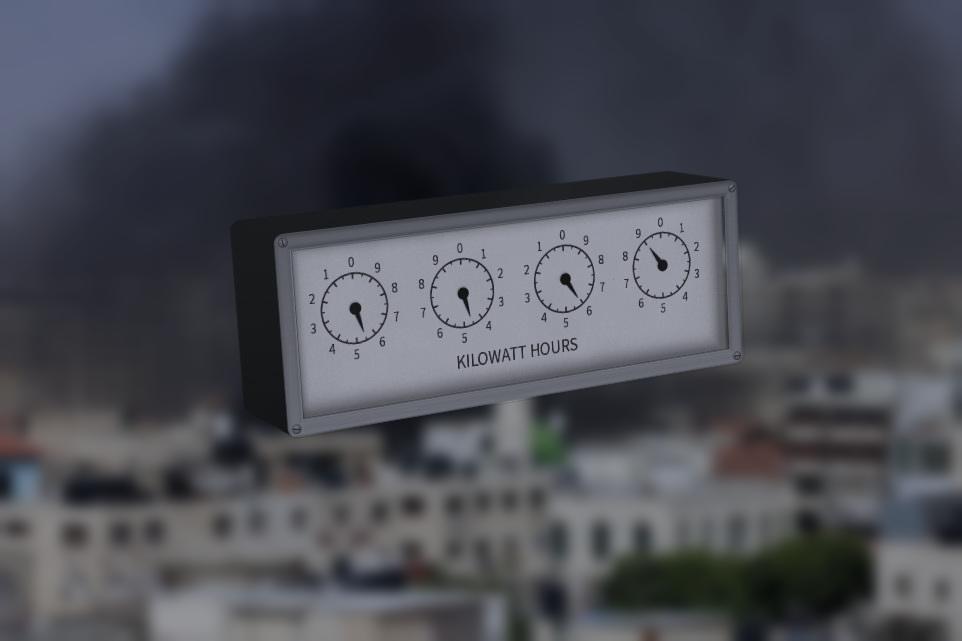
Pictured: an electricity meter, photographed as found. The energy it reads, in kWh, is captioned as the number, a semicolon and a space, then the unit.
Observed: 5459; kWh
